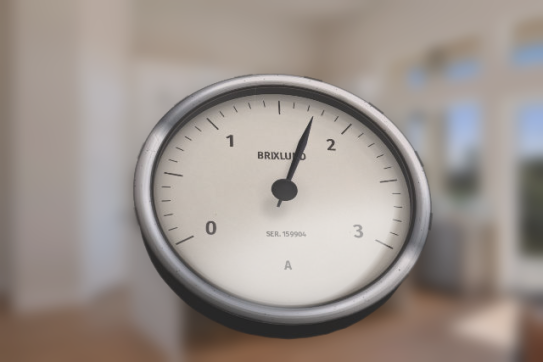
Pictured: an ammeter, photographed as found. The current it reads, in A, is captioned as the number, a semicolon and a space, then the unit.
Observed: 1.75; A
